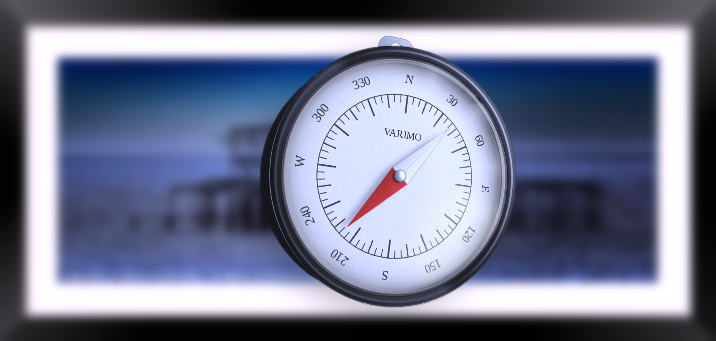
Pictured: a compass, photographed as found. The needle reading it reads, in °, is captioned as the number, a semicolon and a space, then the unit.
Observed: 220; °
